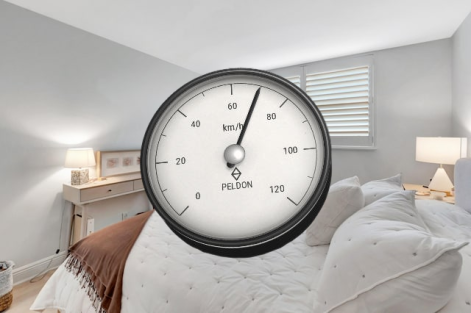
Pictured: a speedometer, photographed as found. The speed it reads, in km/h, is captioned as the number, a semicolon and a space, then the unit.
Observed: 70; km/h
